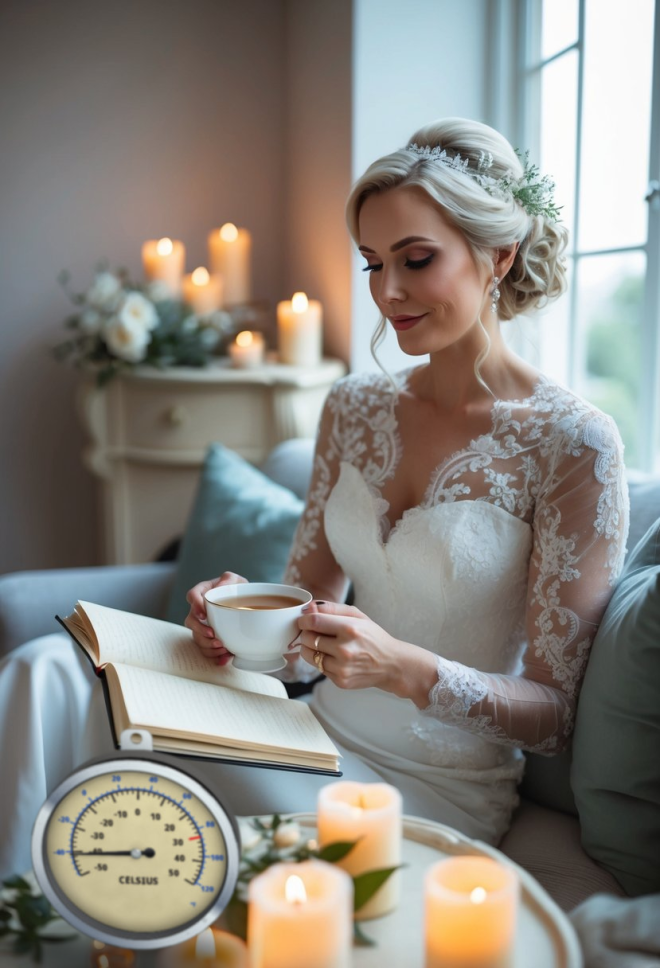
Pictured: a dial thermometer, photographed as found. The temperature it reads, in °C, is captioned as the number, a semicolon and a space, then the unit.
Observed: -40; °C
